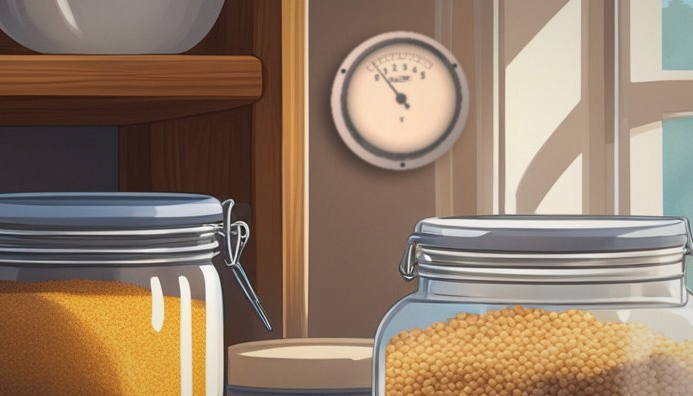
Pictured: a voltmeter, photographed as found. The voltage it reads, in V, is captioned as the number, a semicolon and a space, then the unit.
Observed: 0.5; V
